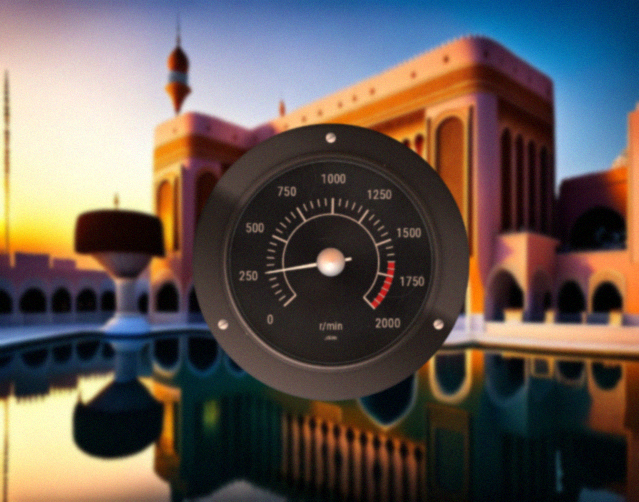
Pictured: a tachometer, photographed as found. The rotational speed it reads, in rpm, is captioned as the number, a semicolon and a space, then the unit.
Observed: 250; rpm
